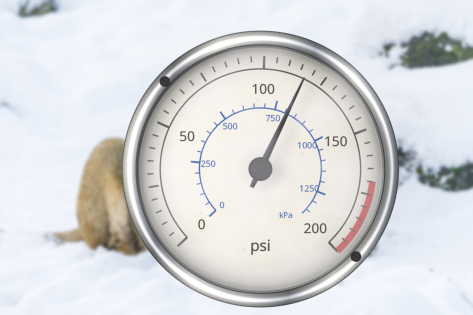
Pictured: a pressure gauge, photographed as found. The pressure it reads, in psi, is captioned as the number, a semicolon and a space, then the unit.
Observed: 117.5; psi
